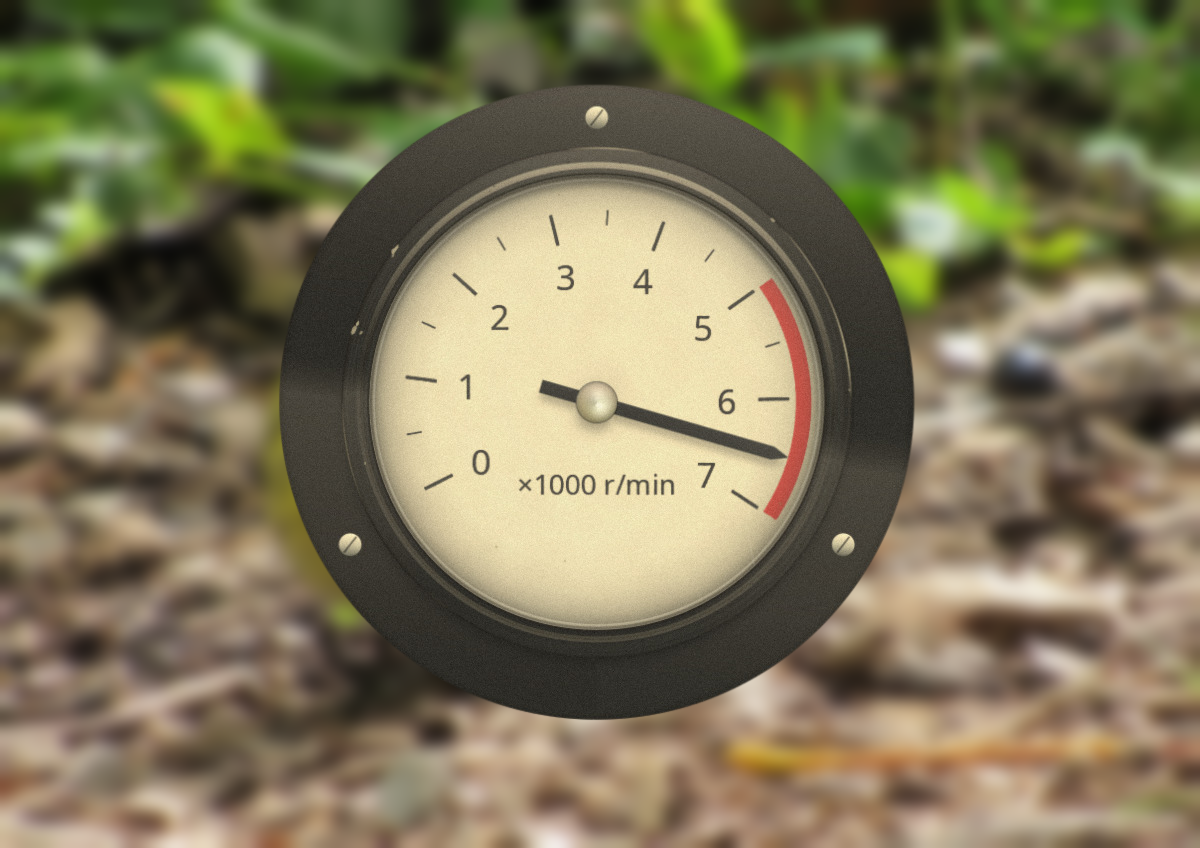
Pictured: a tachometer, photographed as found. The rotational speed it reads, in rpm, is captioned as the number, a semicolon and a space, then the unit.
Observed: 6500; rpm
